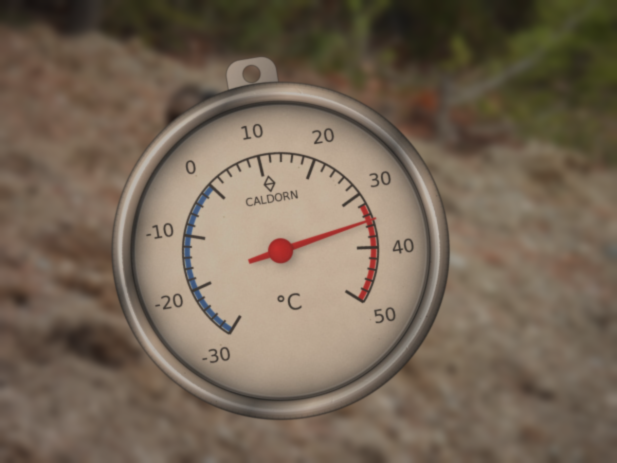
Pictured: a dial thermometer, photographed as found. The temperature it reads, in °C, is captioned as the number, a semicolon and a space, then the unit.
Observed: 35; °C
